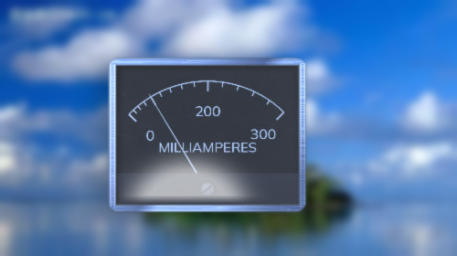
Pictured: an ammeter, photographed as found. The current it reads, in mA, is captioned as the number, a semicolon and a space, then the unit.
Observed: 100; mA
